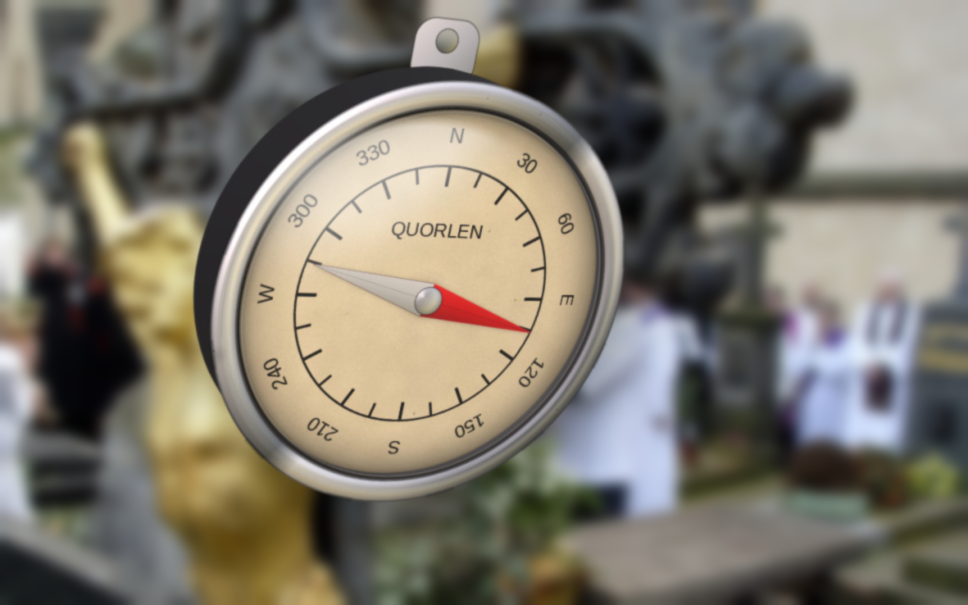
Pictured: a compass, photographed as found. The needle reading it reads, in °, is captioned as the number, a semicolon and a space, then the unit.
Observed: 105; °
